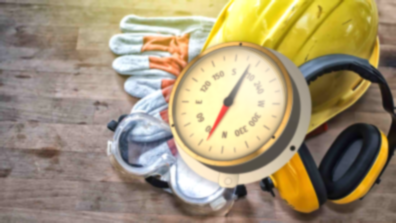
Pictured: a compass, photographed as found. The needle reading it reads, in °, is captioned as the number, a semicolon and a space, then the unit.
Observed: 22.5; °
